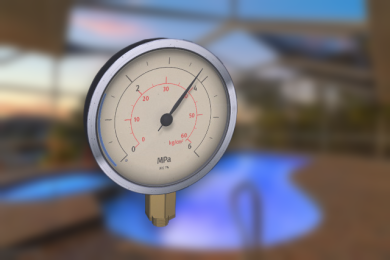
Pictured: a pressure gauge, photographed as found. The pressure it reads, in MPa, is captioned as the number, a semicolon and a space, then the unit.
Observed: 3.75; MPa
